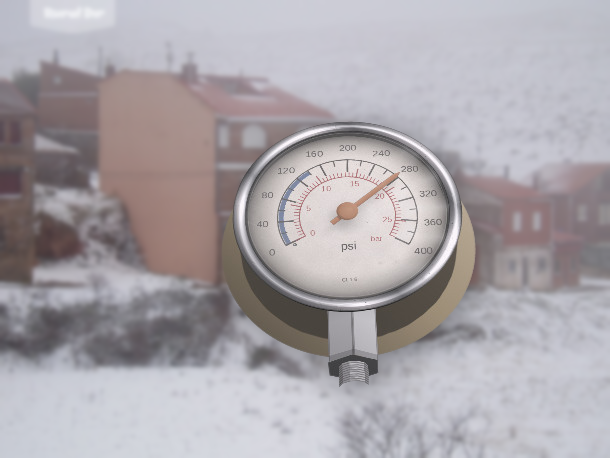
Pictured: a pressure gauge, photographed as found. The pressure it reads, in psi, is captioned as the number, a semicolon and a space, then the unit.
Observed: 280; psi
